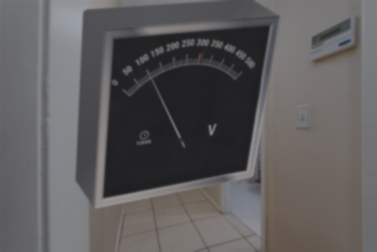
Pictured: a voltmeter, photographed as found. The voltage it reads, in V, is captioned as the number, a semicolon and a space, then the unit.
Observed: 100; V
